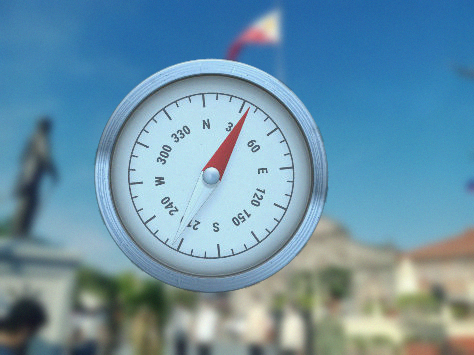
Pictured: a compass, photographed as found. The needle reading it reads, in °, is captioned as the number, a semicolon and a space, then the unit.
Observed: 35; °
